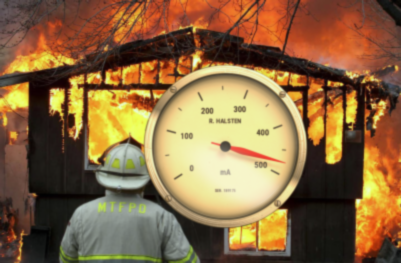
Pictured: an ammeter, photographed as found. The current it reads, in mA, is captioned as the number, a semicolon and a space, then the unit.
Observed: 475; mA
